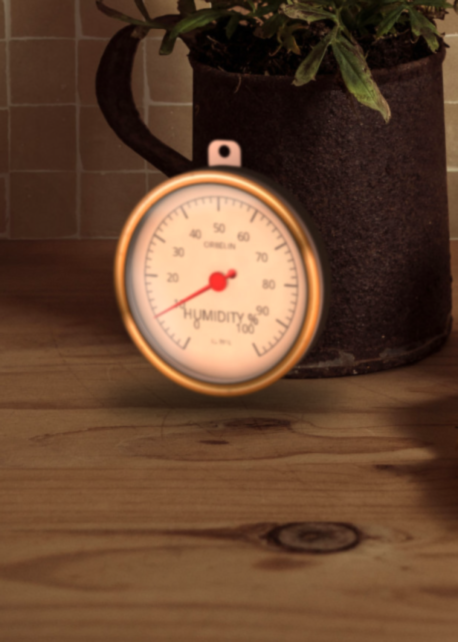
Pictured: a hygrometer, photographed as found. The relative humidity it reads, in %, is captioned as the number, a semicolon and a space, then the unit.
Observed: 10; %
